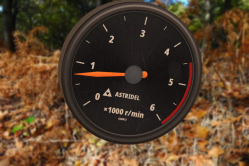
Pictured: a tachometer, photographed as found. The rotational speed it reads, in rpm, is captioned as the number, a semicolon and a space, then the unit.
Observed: 750; rpm
